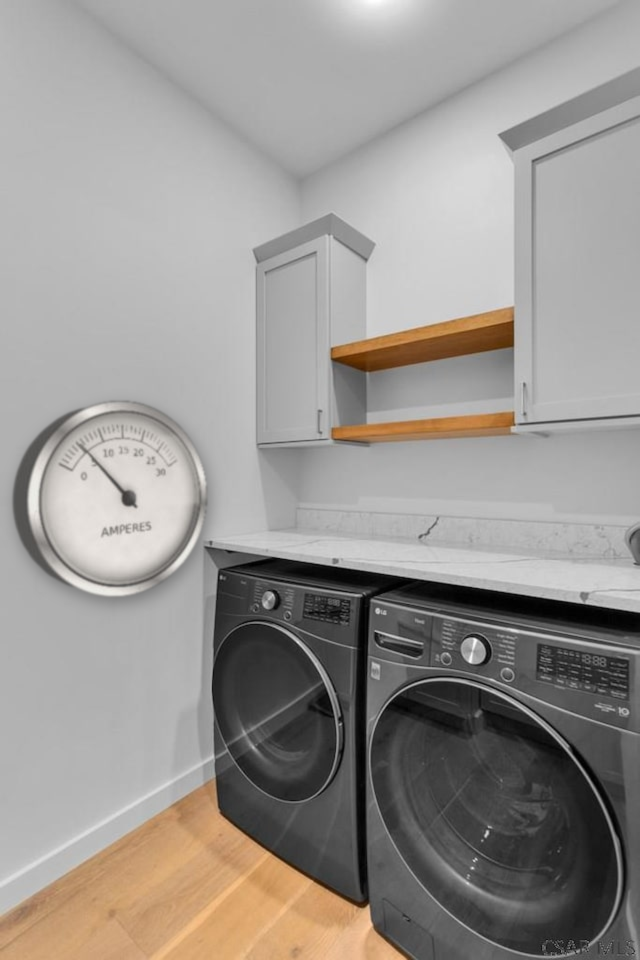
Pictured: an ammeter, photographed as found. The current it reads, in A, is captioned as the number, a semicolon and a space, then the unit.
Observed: 5; A
